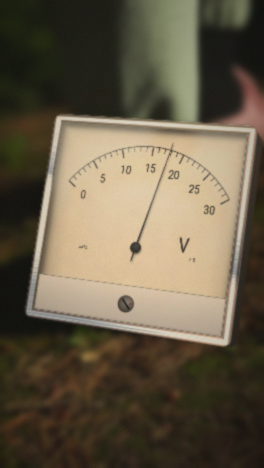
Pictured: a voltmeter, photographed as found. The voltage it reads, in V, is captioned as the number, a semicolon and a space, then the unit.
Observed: 18; V
